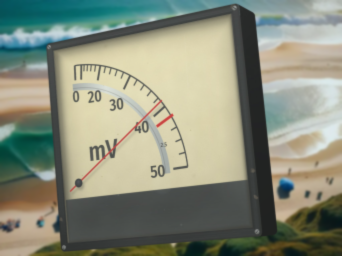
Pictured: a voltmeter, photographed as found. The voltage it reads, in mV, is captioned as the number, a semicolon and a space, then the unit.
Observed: 39; mV
